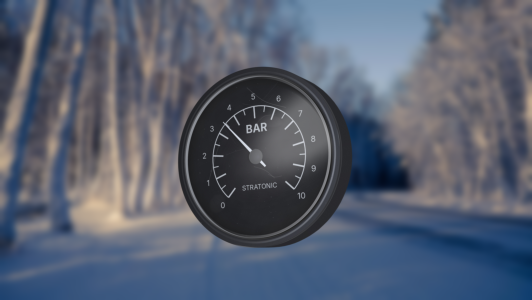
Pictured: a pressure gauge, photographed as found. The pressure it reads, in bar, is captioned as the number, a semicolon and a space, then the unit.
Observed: 3.5; bar
